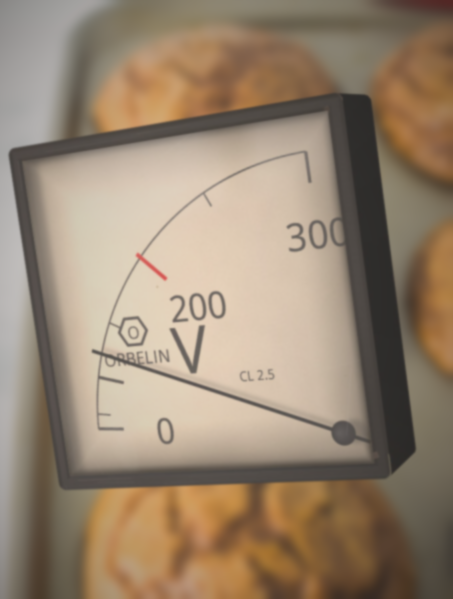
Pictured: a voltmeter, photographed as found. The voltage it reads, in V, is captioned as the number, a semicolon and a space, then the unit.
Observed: 125; V
